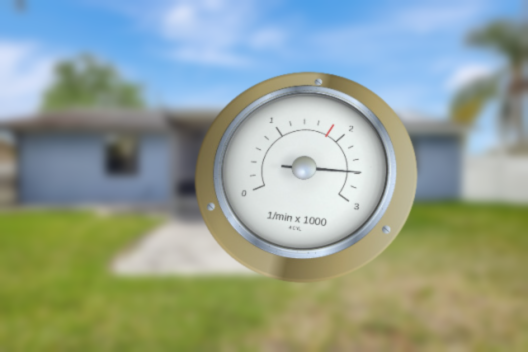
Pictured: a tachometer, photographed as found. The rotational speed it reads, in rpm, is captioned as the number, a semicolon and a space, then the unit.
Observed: 2600; rpm
